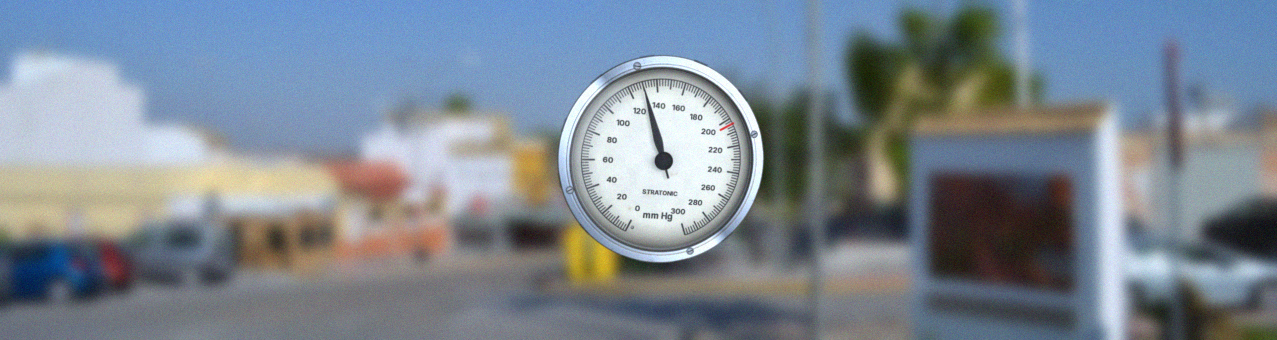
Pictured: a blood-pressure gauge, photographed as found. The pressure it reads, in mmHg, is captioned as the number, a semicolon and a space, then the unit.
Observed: 130; mmHg
